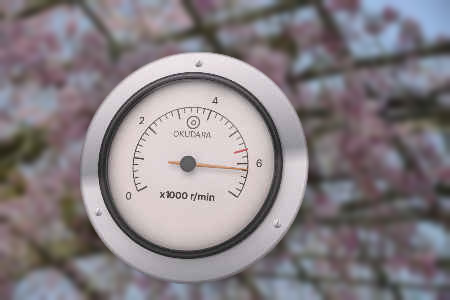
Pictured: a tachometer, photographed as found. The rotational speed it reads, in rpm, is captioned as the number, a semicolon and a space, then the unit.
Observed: 6200; rpm
